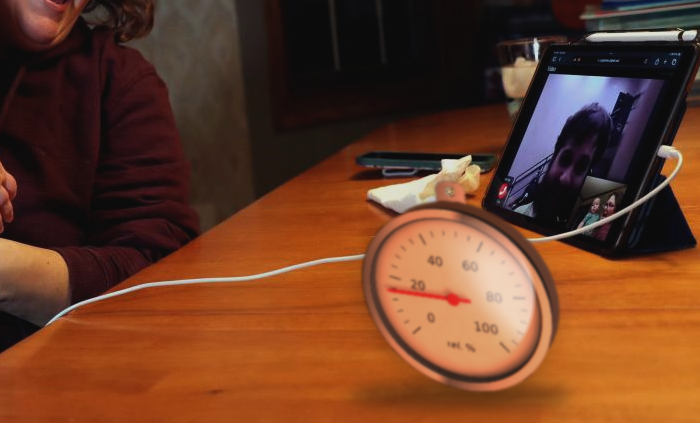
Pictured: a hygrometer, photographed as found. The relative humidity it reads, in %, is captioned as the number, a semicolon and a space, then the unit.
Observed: 16; %
